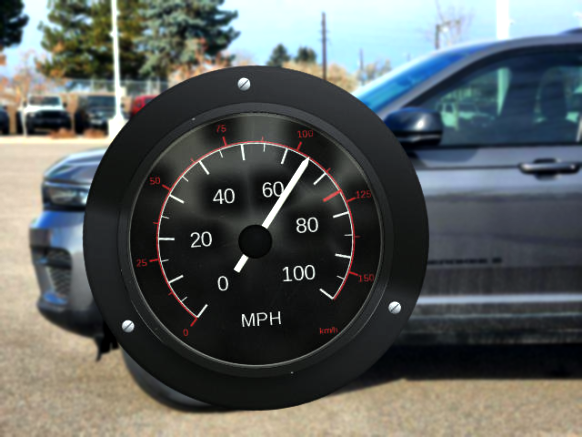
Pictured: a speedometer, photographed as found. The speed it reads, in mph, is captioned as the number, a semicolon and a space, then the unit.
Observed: 65; mph
